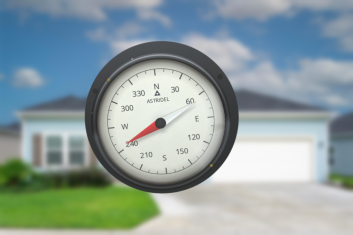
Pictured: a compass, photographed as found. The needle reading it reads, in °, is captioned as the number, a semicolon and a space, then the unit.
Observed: 245; °
